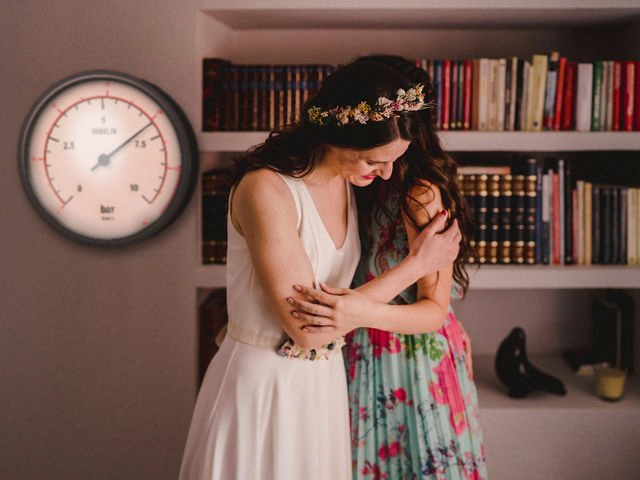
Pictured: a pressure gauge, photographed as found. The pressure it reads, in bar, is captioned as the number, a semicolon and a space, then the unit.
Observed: 7; bar
